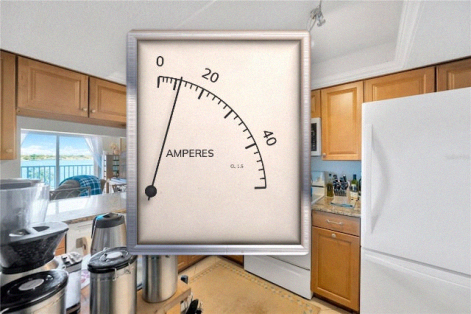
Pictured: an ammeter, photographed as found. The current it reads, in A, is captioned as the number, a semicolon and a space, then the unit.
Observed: 12; A
